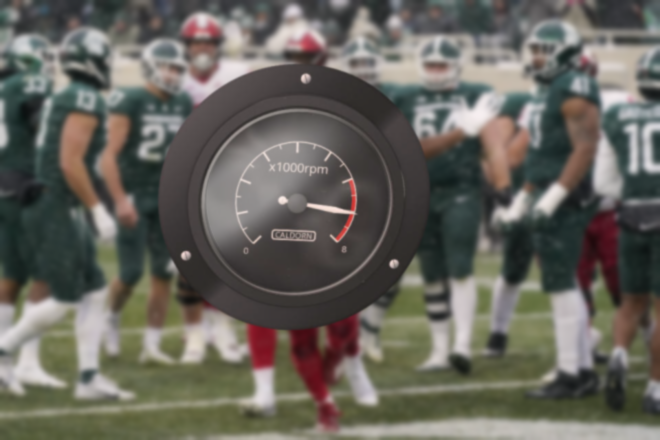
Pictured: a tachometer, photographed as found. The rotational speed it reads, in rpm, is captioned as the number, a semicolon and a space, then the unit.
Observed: 7000; rpm
